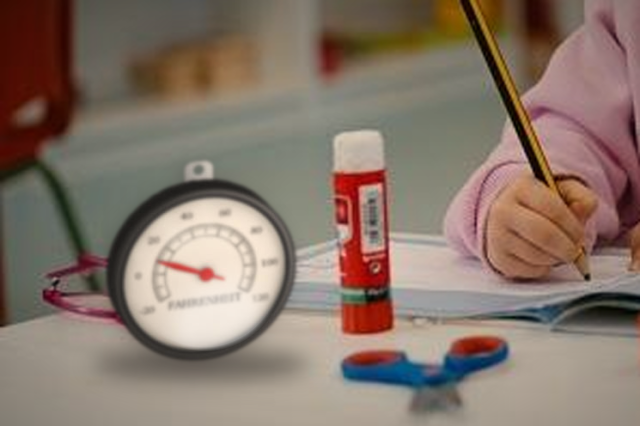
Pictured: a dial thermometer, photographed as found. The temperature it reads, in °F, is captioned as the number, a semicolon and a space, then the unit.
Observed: 10; °F
